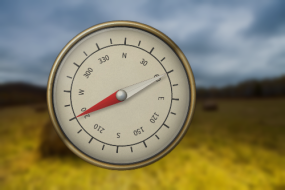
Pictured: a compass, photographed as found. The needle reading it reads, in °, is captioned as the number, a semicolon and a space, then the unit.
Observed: 240; °
